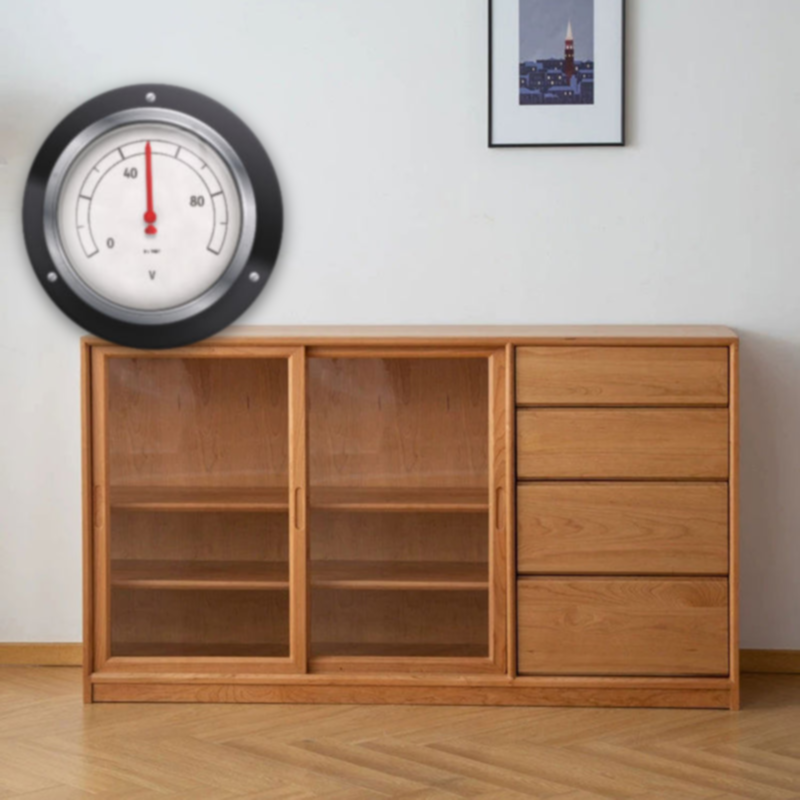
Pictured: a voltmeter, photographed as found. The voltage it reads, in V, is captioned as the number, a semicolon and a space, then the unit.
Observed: 50; V
